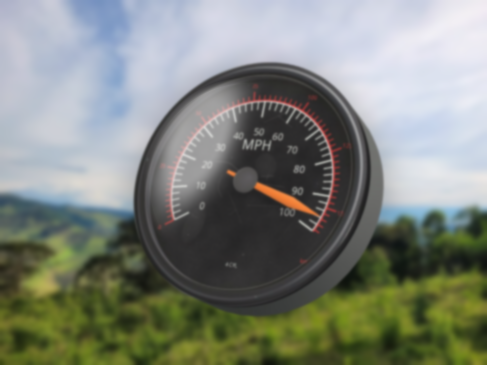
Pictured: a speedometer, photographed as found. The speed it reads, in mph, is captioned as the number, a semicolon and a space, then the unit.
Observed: 96; mph
